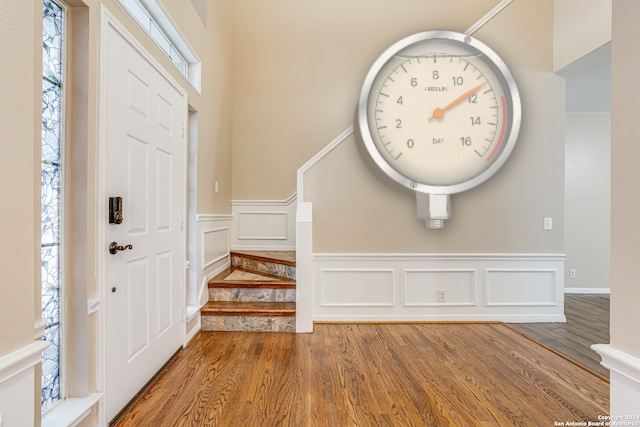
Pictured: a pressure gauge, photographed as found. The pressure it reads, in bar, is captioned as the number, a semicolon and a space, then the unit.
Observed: 11.5; bar
